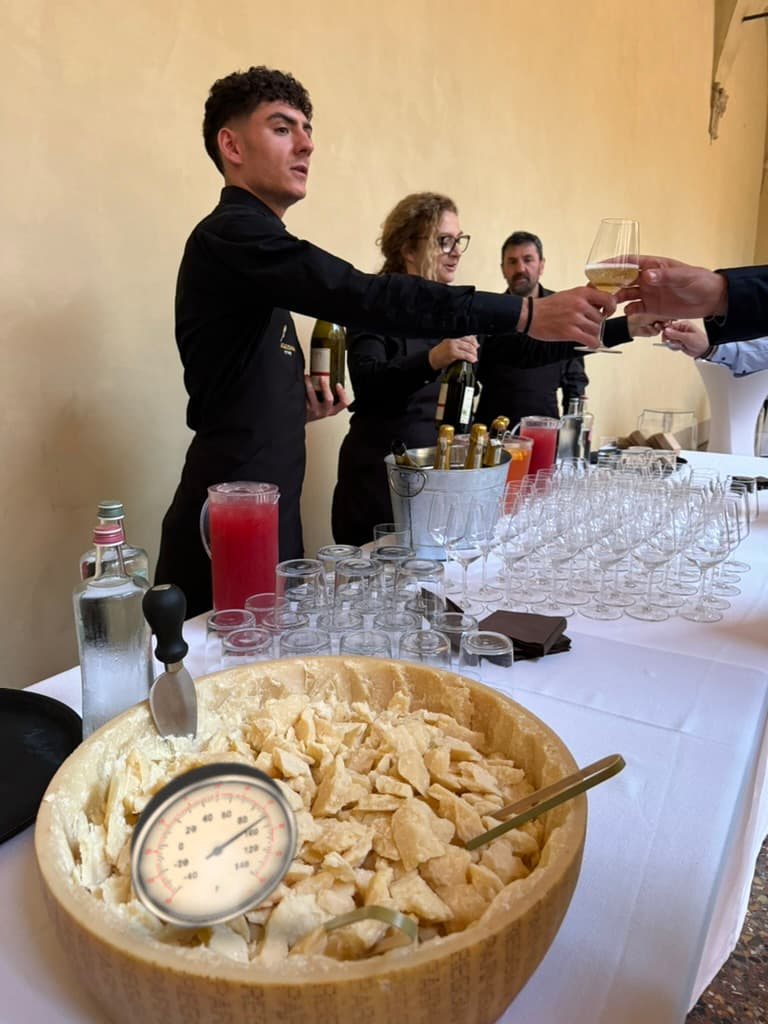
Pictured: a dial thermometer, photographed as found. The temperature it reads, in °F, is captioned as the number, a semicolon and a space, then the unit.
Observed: 90; °F
